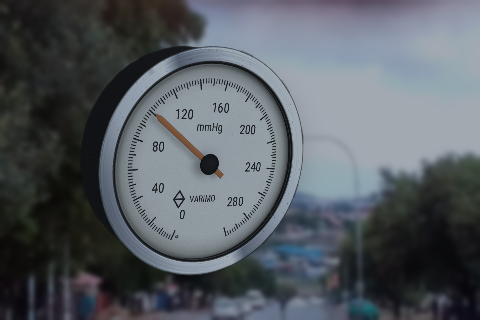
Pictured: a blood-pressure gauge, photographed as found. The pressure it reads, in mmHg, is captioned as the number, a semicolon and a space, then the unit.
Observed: 100; mmHg
